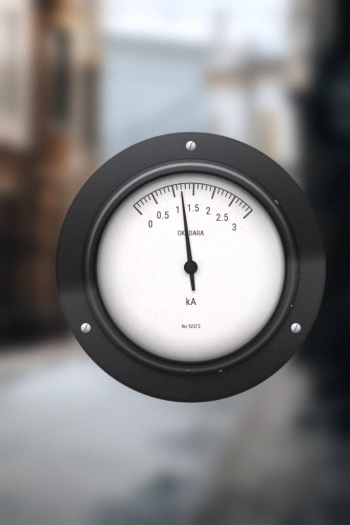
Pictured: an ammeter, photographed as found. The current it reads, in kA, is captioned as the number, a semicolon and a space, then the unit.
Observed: 1.2; kA
